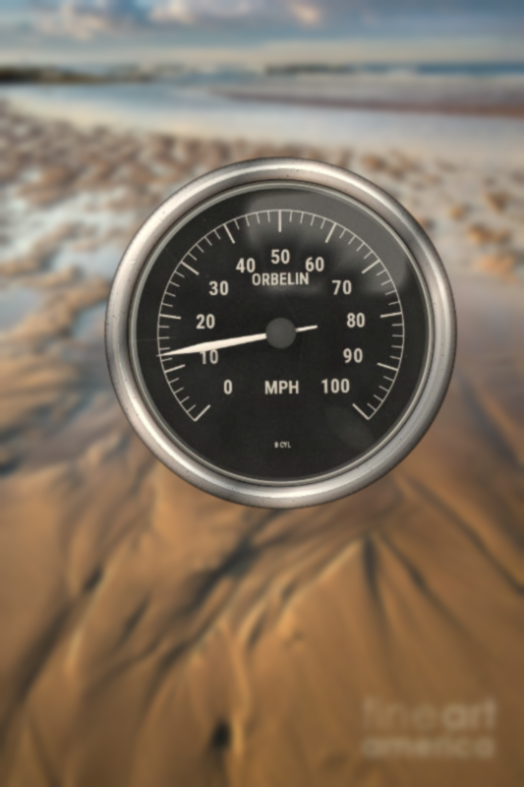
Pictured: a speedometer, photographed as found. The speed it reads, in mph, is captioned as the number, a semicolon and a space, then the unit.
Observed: 13; mph
